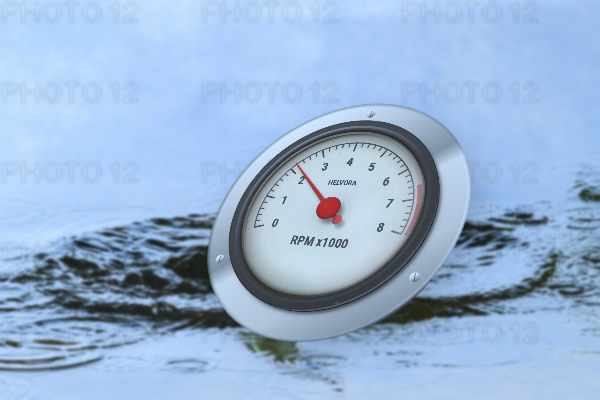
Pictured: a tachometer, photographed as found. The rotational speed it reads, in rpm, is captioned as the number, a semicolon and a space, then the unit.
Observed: 2200; rpm
